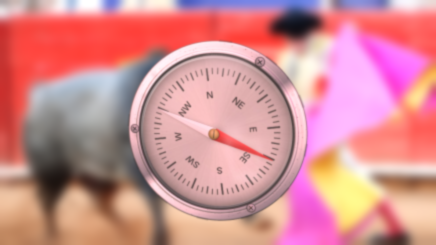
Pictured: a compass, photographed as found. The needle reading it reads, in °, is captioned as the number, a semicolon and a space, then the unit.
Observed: 120; °
